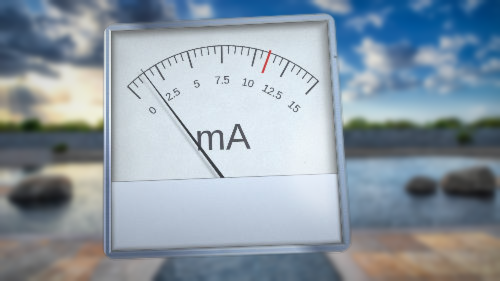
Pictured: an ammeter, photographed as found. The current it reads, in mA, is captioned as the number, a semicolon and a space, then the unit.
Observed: 1.5; mA
